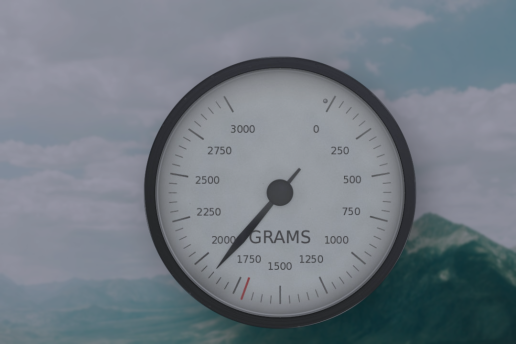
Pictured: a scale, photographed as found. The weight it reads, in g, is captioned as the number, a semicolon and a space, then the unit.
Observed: 1900; g
